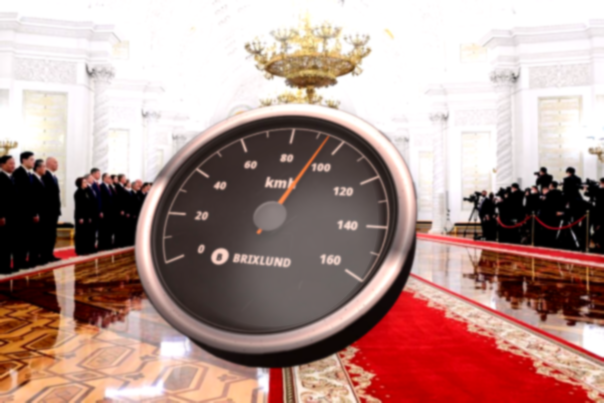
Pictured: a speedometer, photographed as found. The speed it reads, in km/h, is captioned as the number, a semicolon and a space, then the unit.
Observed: 95; km/h
